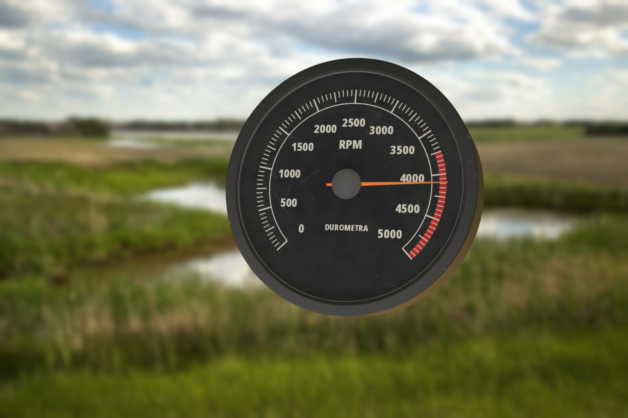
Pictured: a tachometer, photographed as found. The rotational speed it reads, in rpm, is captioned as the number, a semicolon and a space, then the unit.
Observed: 4100; rpm
